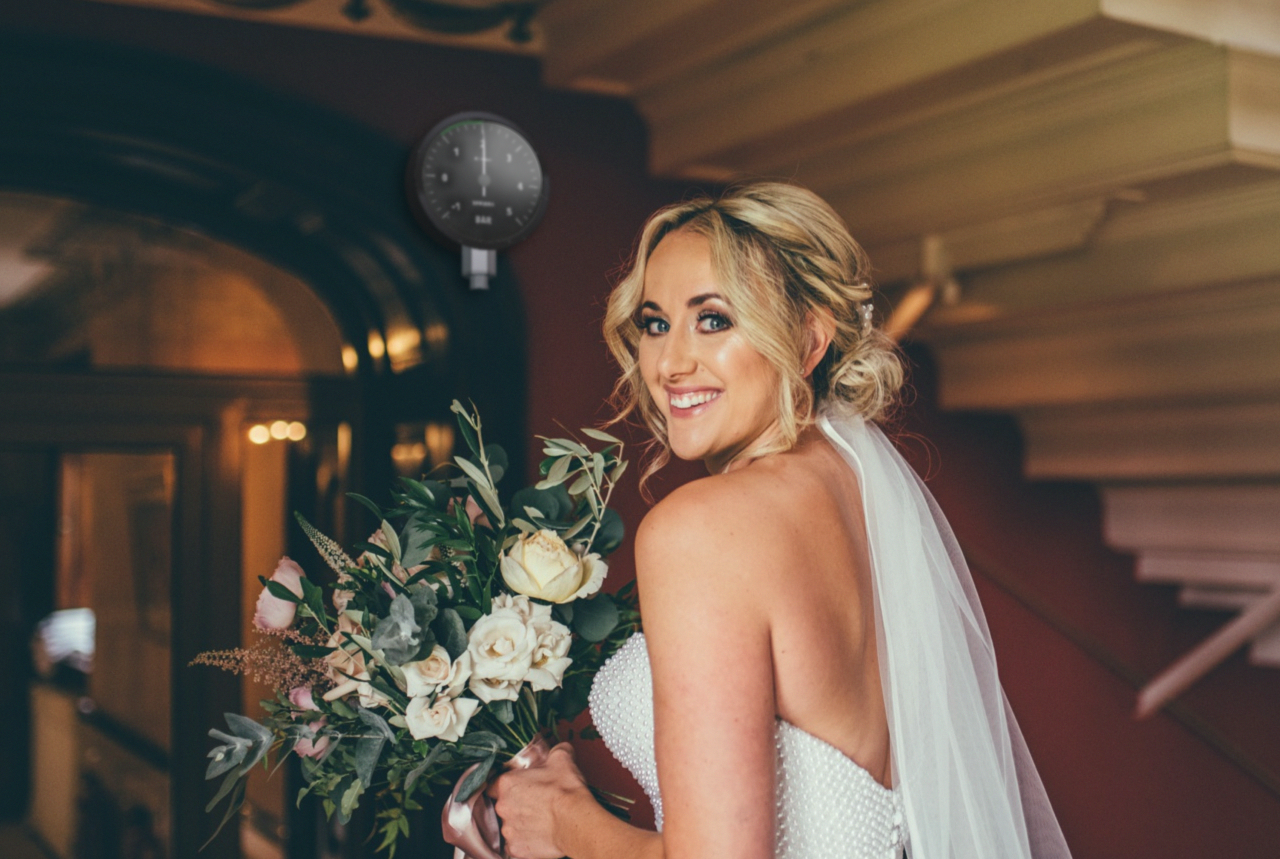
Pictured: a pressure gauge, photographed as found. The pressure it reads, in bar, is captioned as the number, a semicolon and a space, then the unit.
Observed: 2; bar
